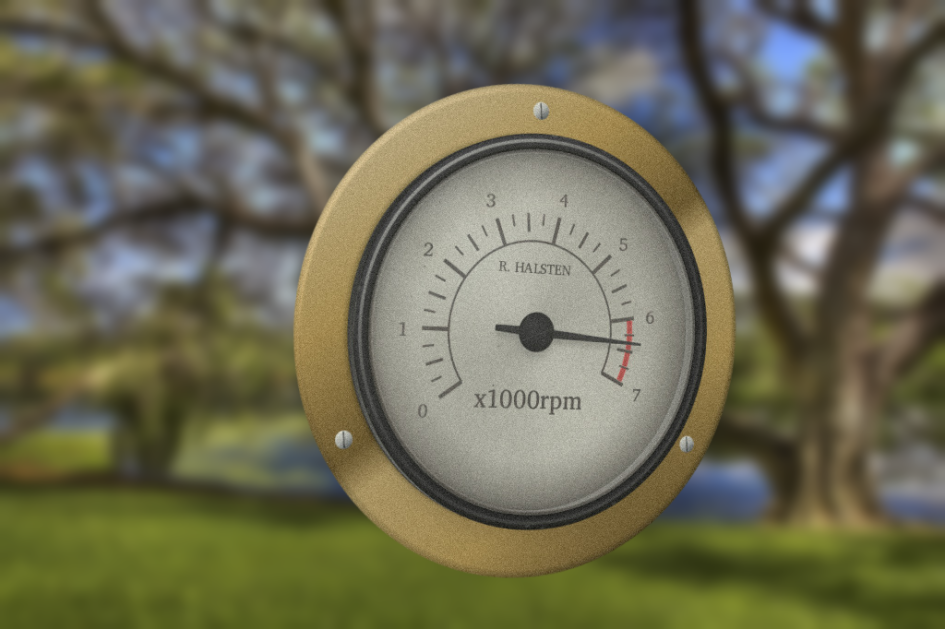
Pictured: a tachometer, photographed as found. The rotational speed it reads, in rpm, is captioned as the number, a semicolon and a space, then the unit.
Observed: 6375; rpm
